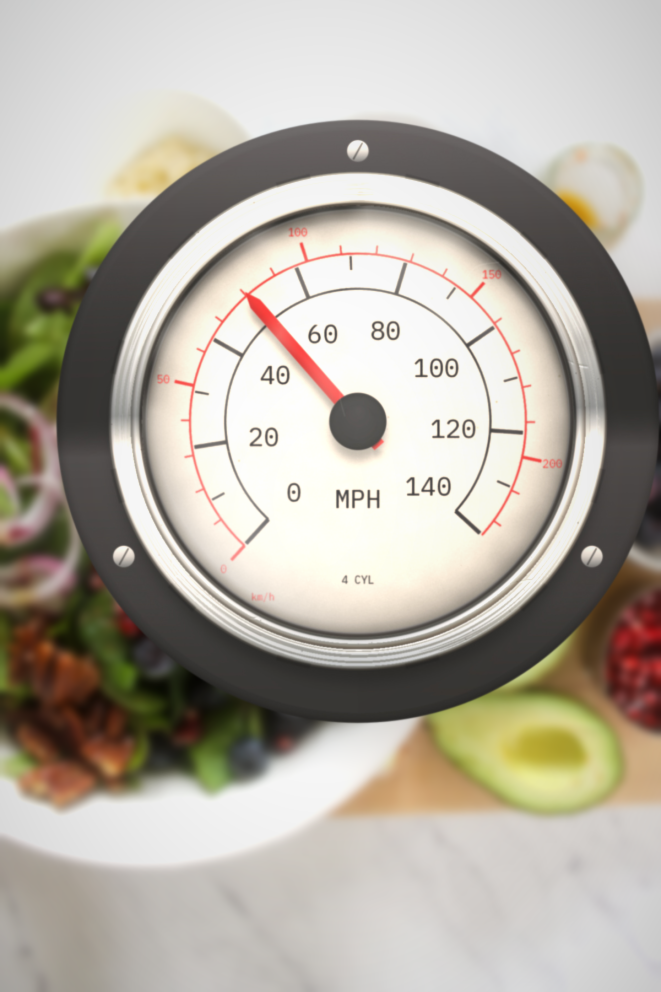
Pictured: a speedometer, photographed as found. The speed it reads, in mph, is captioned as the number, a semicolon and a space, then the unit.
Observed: 50; mph
